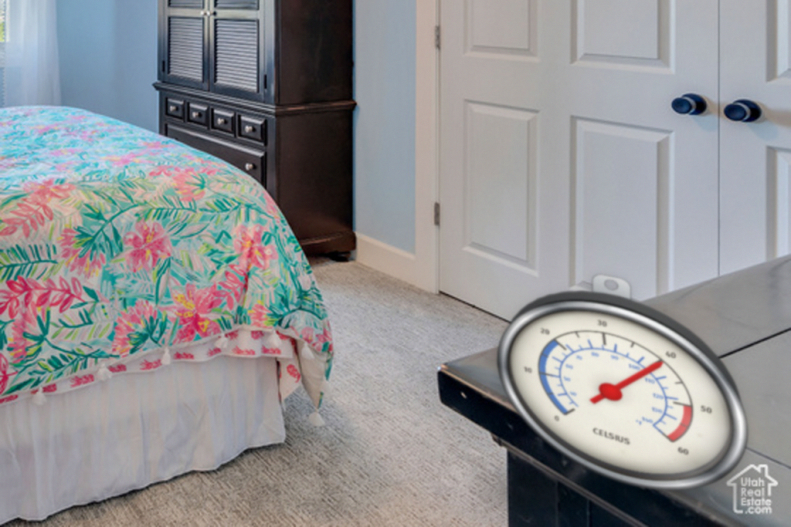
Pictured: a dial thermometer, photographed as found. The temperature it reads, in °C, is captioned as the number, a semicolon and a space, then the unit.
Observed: 40; °C
